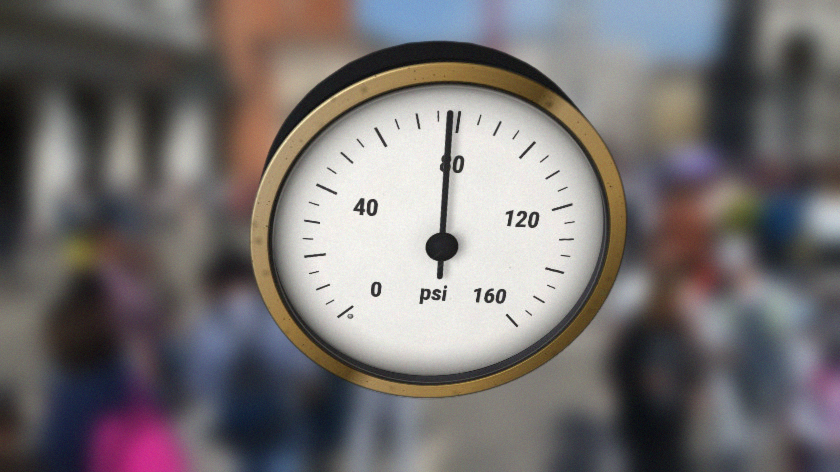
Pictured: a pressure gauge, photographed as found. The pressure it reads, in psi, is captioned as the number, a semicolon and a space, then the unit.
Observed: 77.5; psi
